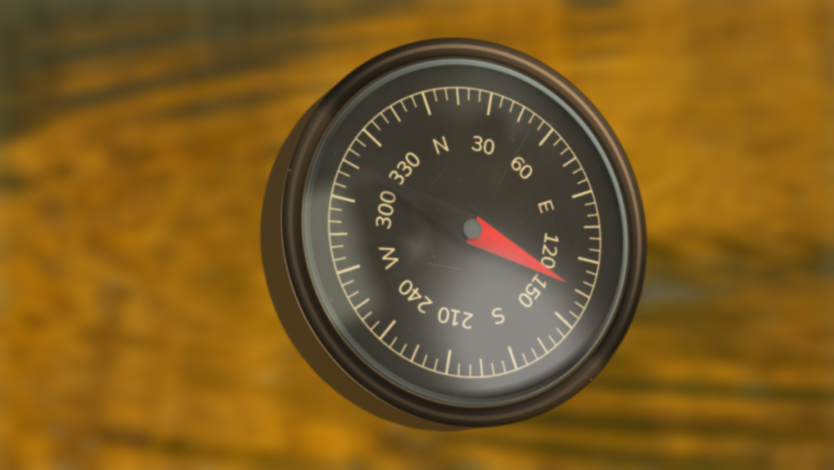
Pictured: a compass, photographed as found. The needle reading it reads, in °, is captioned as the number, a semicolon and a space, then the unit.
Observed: 135; °
